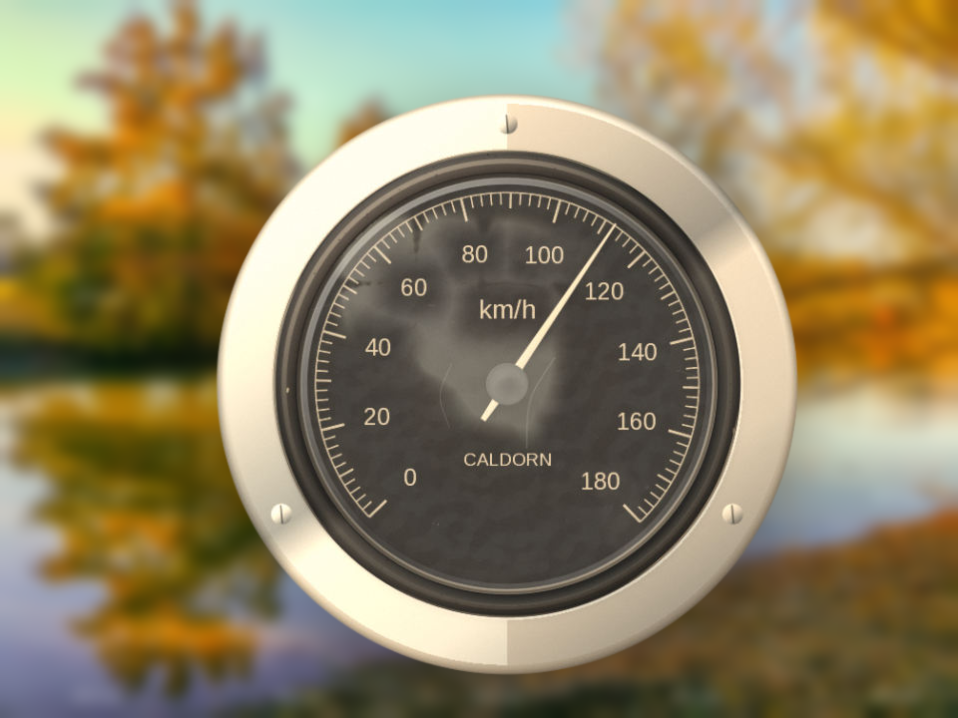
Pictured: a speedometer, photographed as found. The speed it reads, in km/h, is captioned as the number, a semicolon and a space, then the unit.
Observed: 112; km/h
